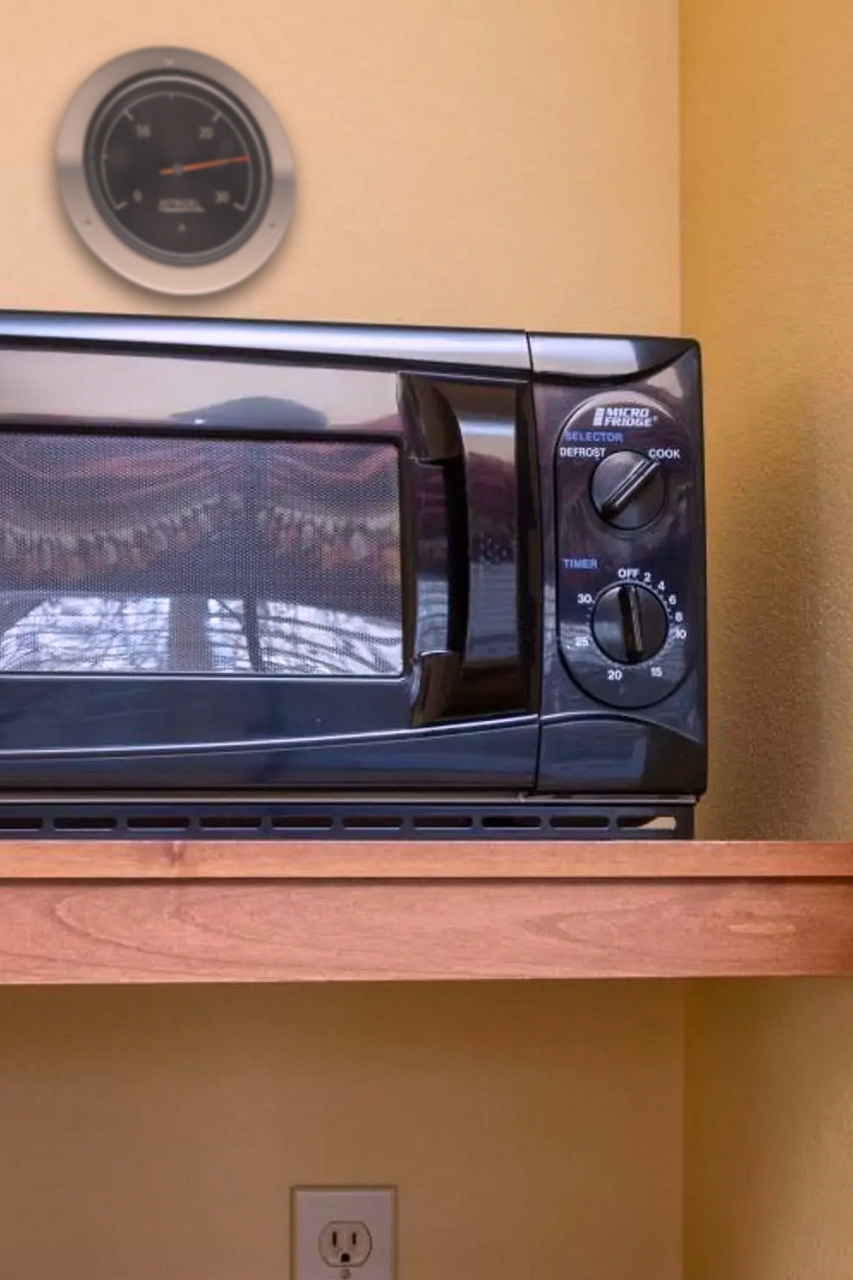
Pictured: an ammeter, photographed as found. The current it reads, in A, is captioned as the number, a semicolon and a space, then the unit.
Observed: 25; A
